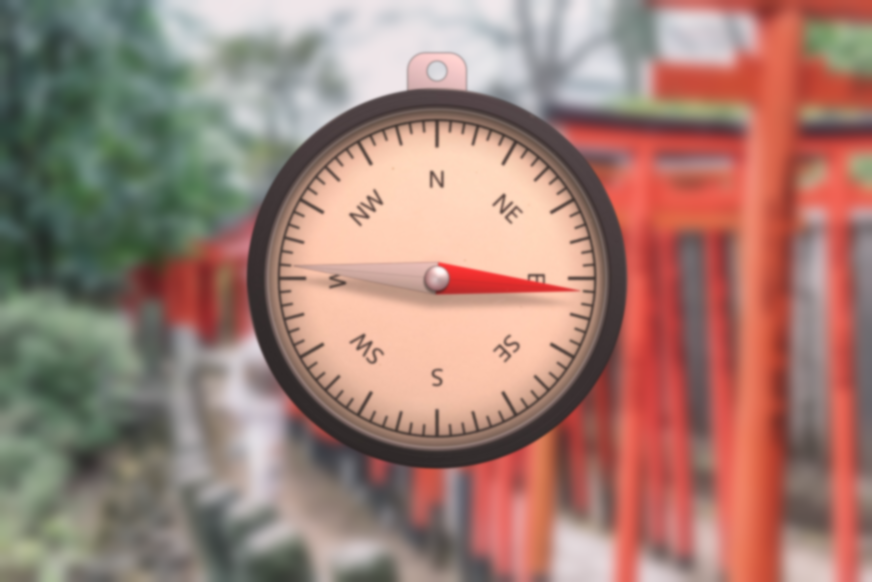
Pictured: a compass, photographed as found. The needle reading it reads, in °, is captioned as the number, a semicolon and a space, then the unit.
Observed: 95; °
